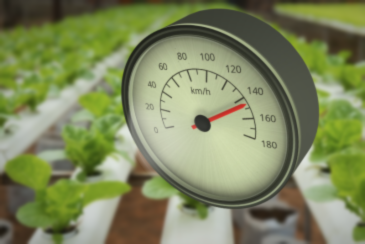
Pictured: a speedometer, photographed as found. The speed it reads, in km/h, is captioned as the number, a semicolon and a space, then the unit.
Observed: 145; km/h
